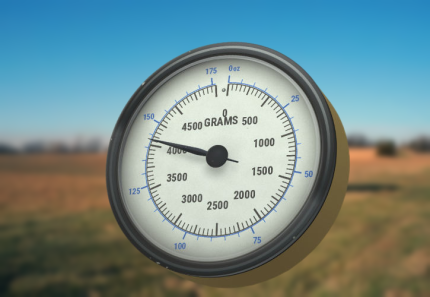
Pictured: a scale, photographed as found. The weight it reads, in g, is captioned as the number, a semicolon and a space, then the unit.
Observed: 4050; g
